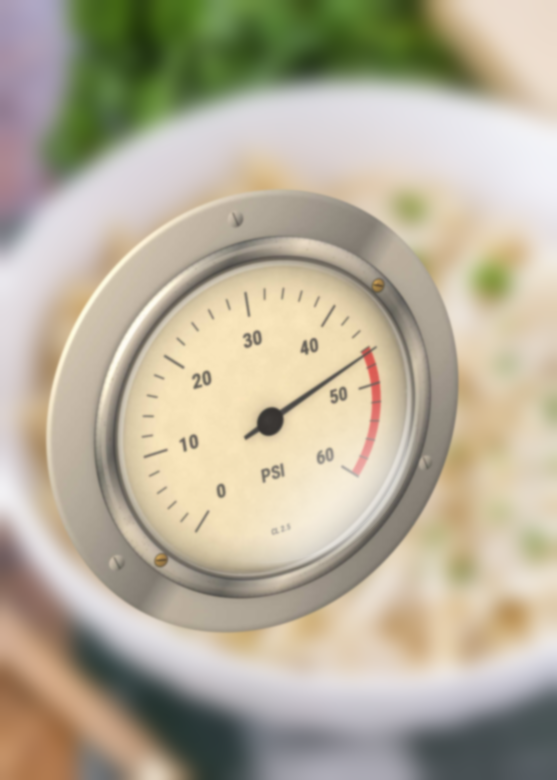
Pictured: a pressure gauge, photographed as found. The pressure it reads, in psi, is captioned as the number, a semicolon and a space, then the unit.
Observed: 46; psi
